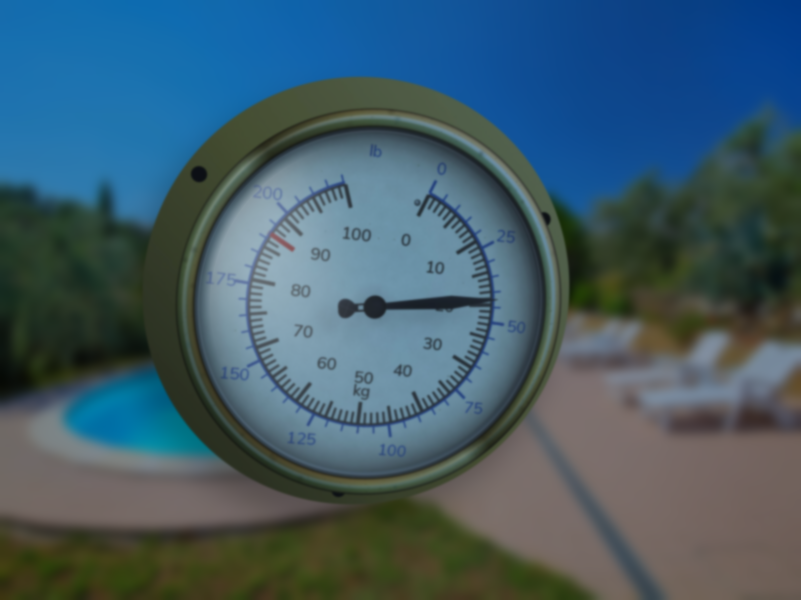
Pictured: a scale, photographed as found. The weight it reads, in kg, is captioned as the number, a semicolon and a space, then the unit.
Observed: 19; kg
